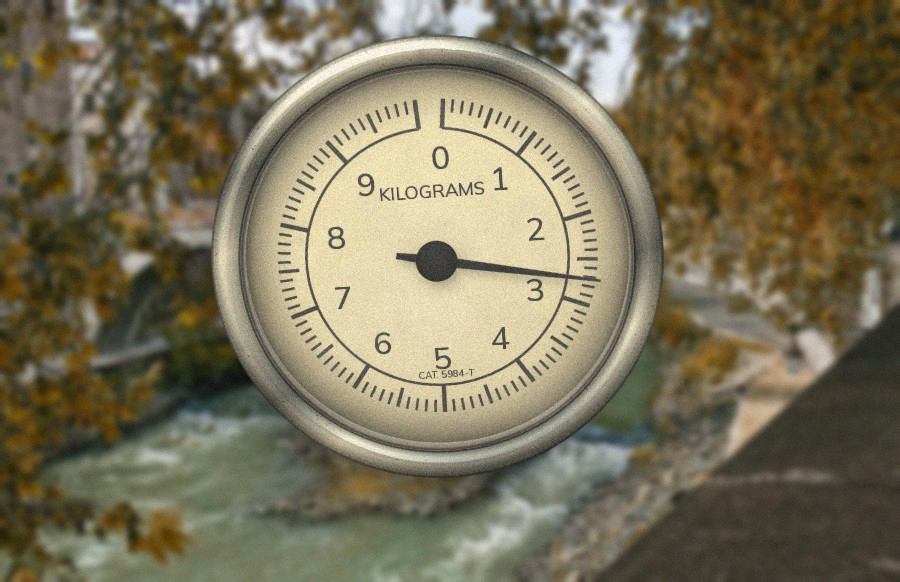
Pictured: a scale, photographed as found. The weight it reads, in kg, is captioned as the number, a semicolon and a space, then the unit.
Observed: 2.7; kg
